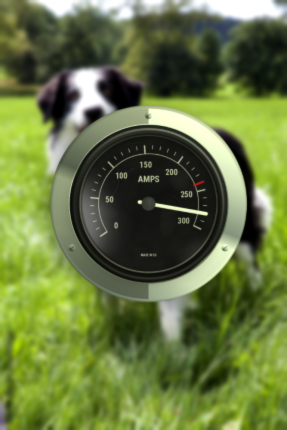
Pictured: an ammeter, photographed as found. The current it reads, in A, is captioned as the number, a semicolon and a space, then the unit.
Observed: 280; A
